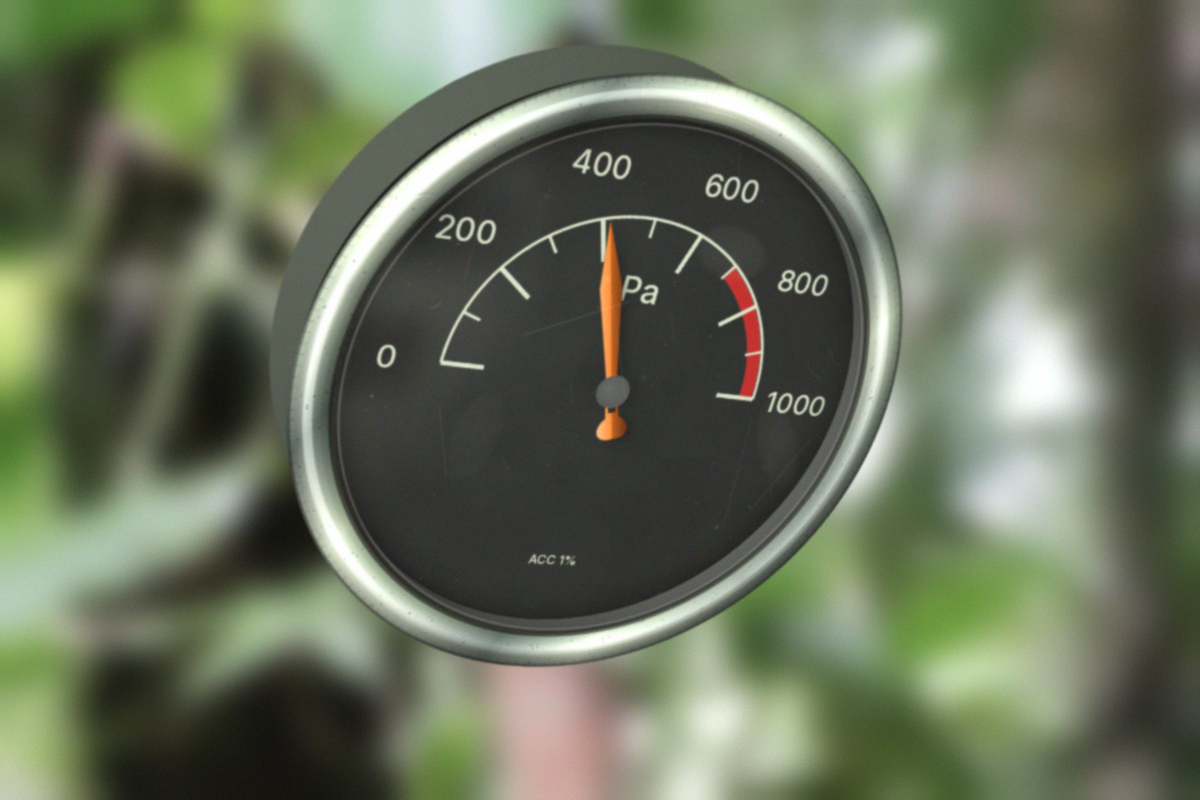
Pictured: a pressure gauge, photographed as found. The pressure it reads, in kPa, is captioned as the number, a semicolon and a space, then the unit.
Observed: 400; kPa
